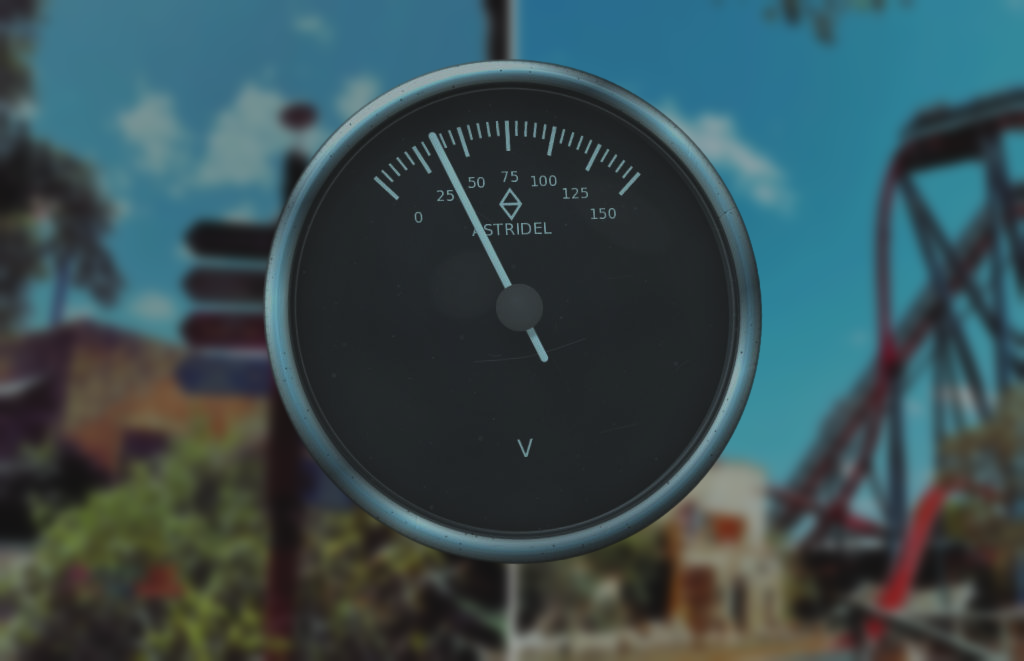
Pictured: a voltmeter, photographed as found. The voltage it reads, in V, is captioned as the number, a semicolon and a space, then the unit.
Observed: 35; V
